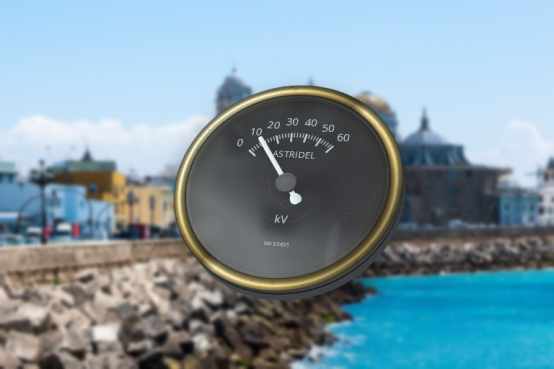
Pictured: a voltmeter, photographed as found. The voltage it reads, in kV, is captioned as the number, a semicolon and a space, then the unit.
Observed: 10; kV
